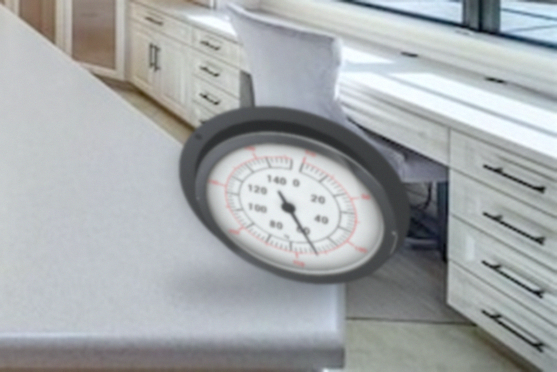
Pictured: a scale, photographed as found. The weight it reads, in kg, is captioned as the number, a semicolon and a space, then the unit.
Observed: 60; kg
